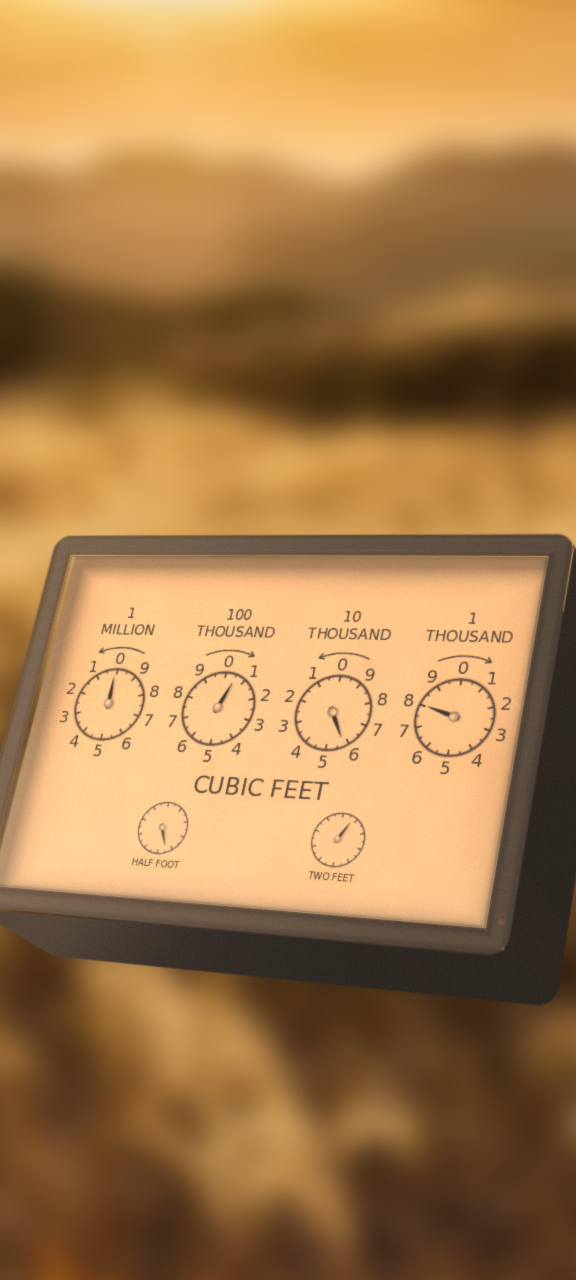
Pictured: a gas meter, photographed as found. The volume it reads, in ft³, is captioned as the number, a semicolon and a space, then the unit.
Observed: 5800; ft³
